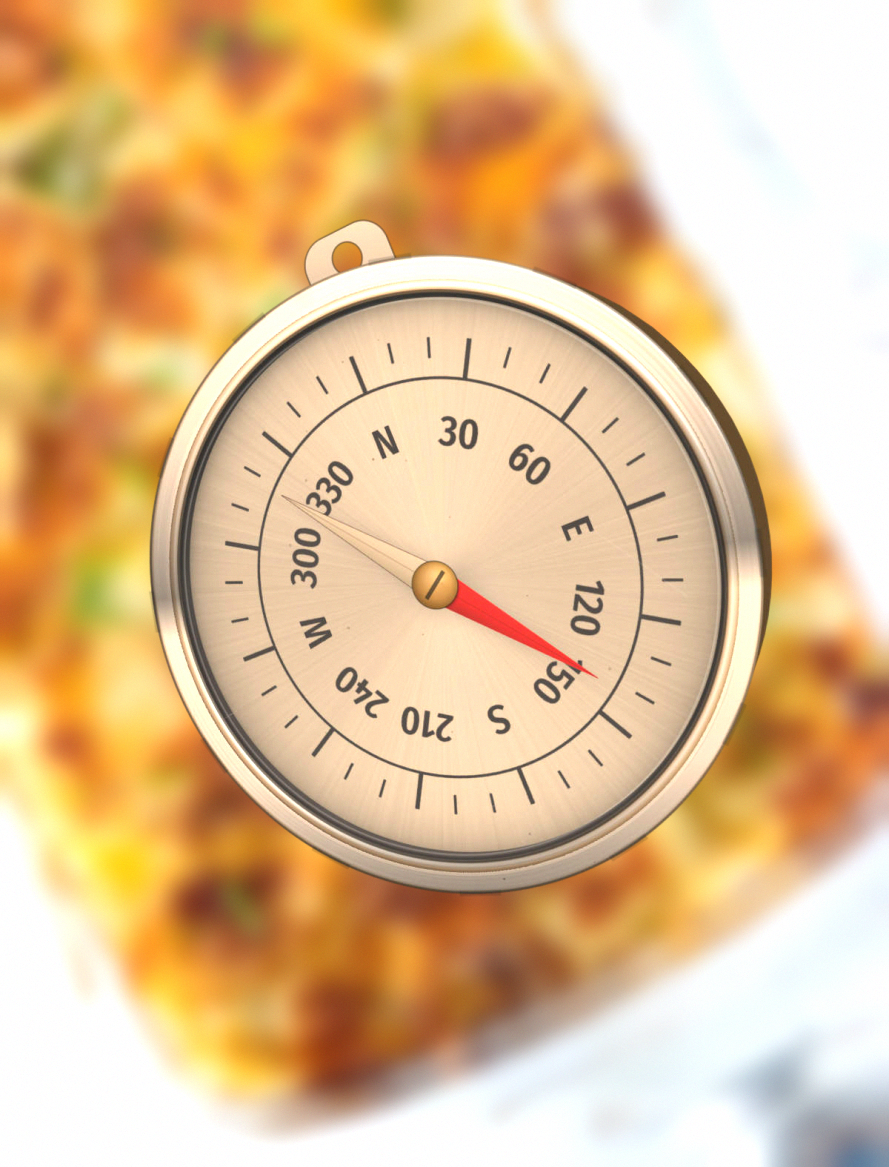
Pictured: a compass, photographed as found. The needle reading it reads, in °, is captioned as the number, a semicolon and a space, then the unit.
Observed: 140; °
